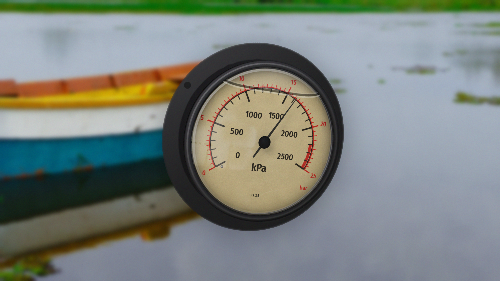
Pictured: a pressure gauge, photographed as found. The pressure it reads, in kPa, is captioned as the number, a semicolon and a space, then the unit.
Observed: 1600; kPa
